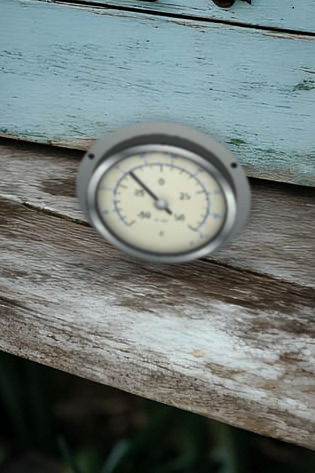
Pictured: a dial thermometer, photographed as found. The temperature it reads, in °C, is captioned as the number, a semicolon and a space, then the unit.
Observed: -15; °C
